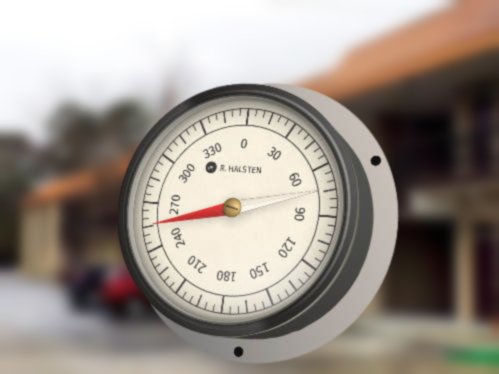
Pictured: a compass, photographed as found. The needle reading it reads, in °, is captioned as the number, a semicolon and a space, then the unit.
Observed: 255; °
